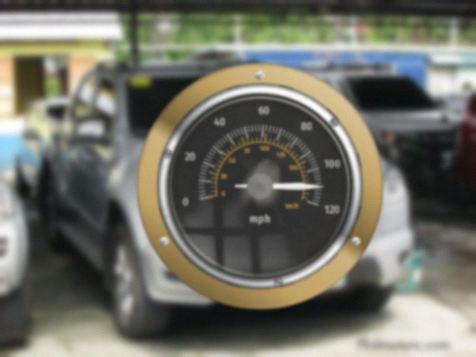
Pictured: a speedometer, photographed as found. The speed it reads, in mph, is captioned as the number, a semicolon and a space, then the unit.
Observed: 110; mph
